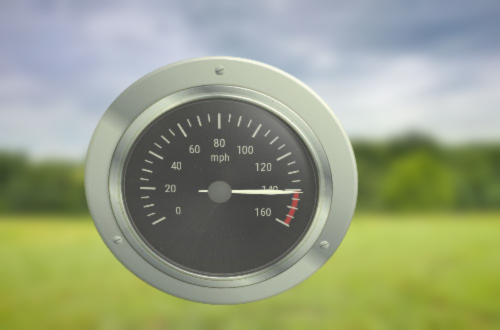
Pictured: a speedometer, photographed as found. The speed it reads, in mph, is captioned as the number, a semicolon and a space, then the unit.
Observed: 140; mph
